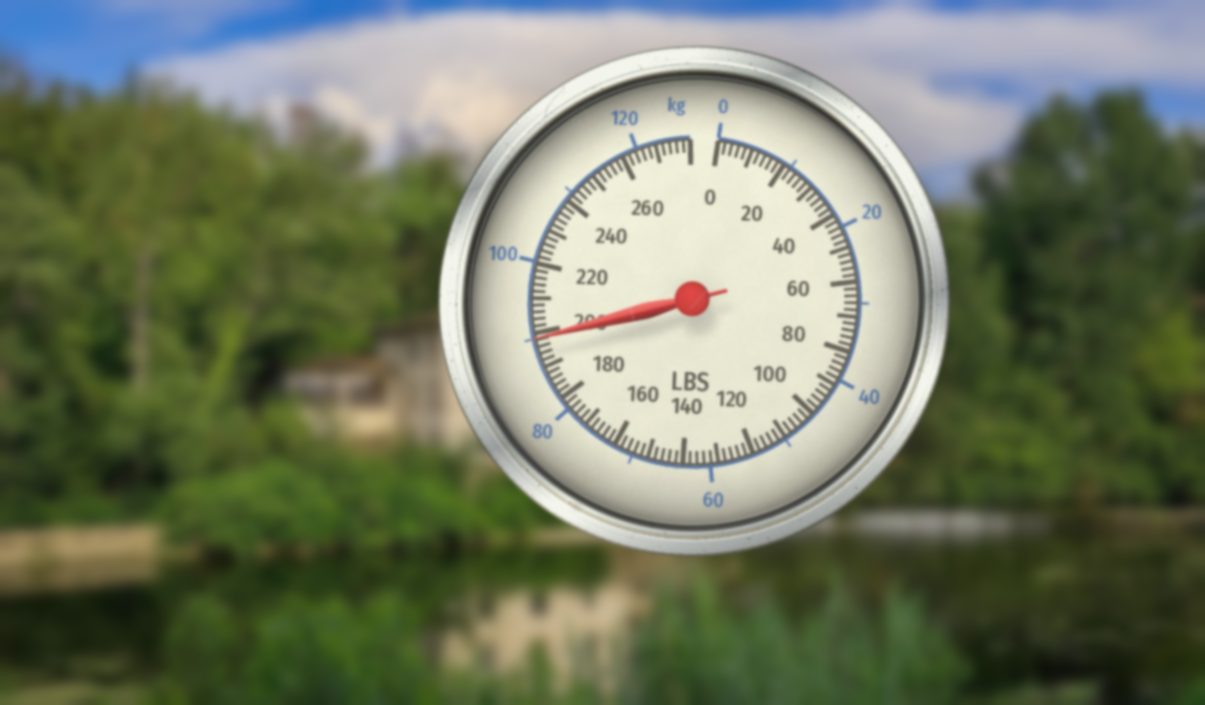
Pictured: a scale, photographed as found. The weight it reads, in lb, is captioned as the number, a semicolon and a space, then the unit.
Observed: 198; lb
